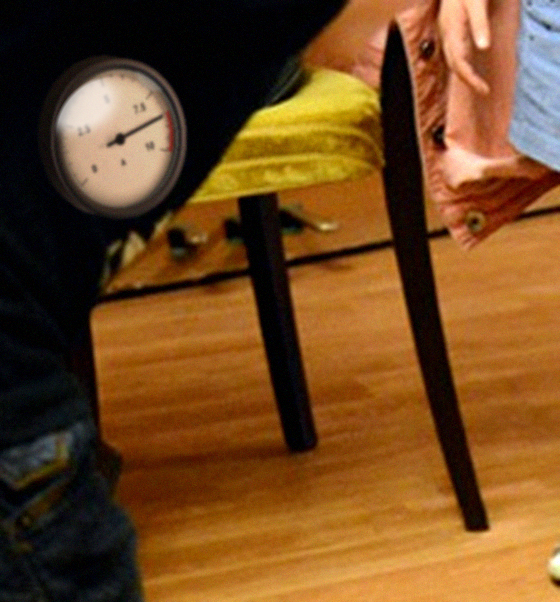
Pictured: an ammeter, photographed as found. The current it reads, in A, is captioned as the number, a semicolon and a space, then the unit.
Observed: 8.5; A
